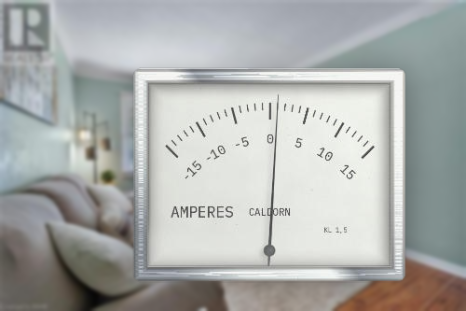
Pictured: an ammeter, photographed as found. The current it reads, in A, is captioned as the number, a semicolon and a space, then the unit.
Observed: 1; A
